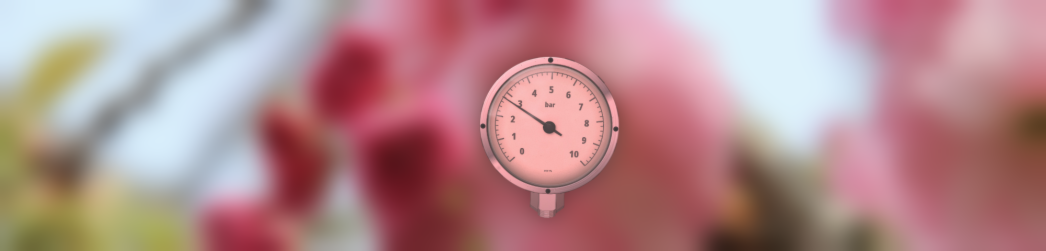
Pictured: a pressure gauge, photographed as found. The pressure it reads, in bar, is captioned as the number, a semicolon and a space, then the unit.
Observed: 2.8; bar
